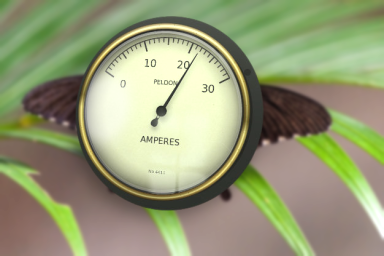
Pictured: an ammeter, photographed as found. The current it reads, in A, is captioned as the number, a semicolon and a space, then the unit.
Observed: 22; A
